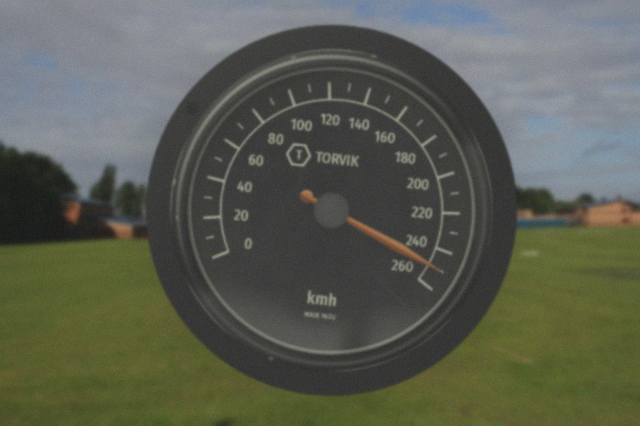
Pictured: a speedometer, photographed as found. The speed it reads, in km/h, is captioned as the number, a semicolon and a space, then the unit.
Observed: 250; km/h
